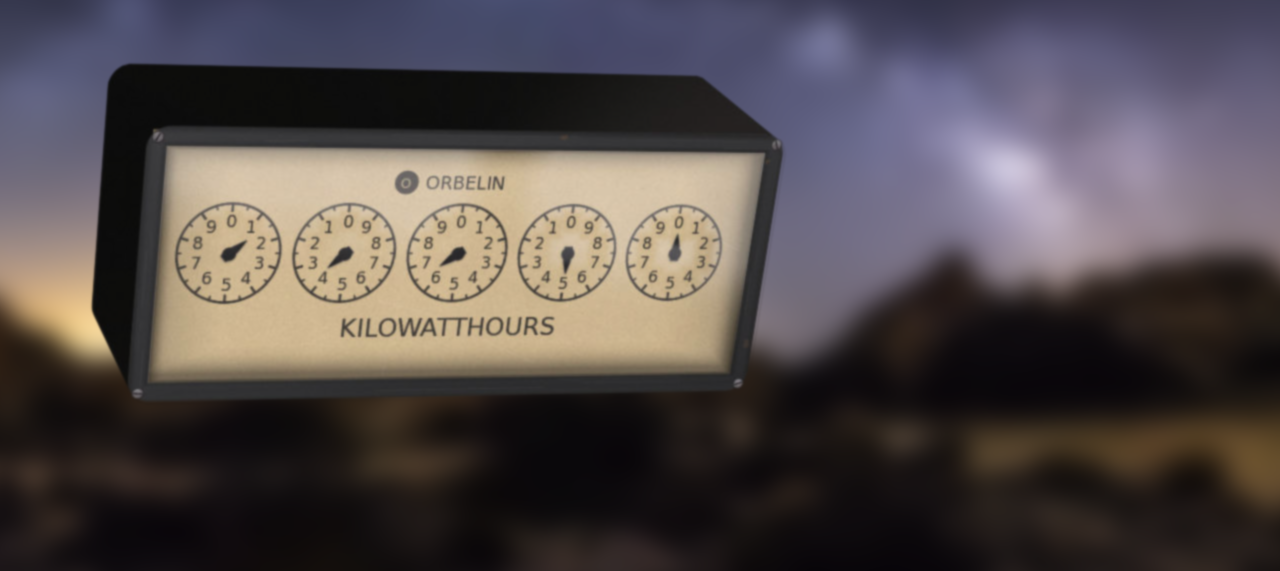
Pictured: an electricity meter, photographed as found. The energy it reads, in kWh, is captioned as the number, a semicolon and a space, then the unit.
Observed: 13650; kWh
